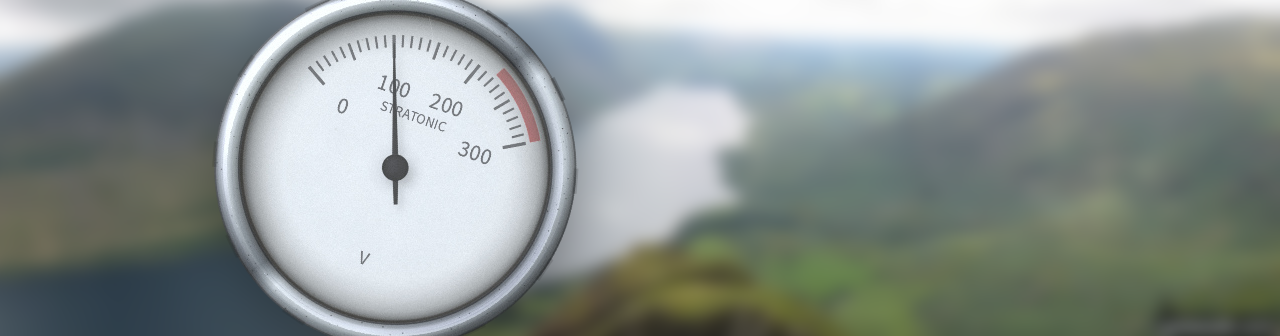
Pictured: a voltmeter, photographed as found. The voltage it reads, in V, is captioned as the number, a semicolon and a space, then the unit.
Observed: 100; V
